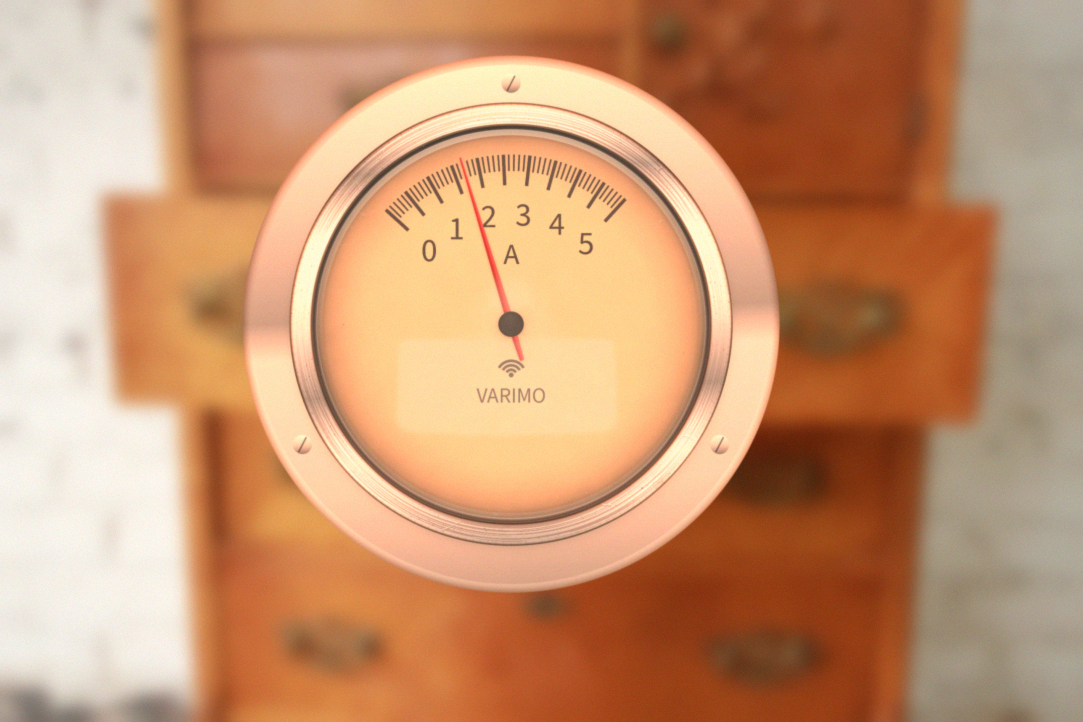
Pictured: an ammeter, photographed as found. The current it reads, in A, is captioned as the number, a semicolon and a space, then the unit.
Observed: 1.7; A
